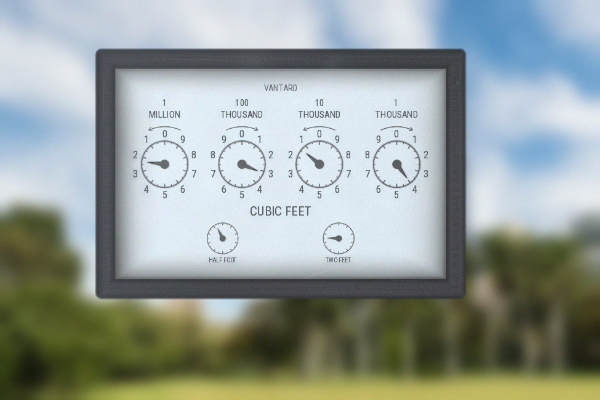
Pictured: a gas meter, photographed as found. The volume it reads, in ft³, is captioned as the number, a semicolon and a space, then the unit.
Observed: 231400; ft³
